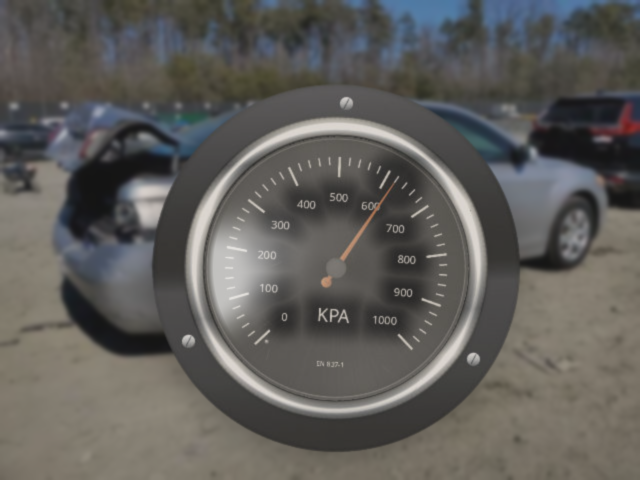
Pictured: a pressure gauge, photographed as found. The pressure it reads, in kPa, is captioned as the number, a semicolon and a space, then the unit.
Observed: 620; kPa
